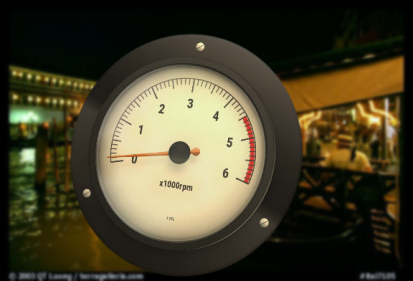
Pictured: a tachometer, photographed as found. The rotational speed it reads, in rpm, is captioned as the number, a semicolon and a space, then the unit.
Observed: 100; rpm
